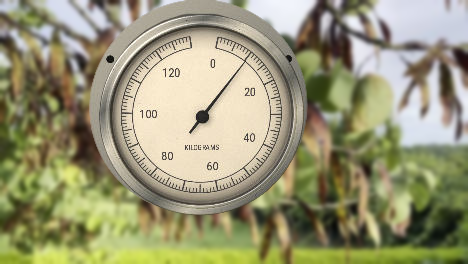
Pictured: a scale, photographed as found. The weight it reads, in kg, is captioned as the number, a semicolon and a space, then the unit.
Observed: 10; kg
